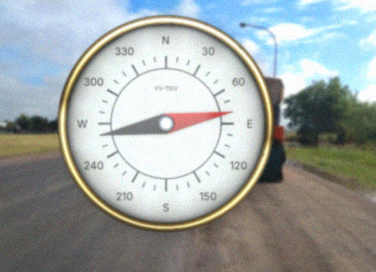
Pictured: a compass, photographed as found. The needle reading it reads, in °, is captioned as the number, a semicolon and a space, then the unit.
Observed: 80; °
